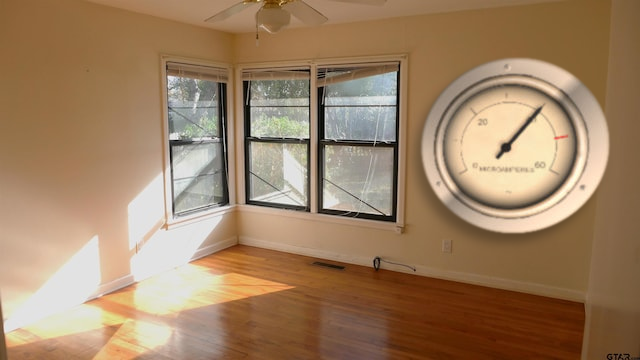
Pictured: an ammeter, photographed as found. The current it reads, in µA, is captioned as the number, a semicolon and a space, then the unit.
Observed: 40; µA
